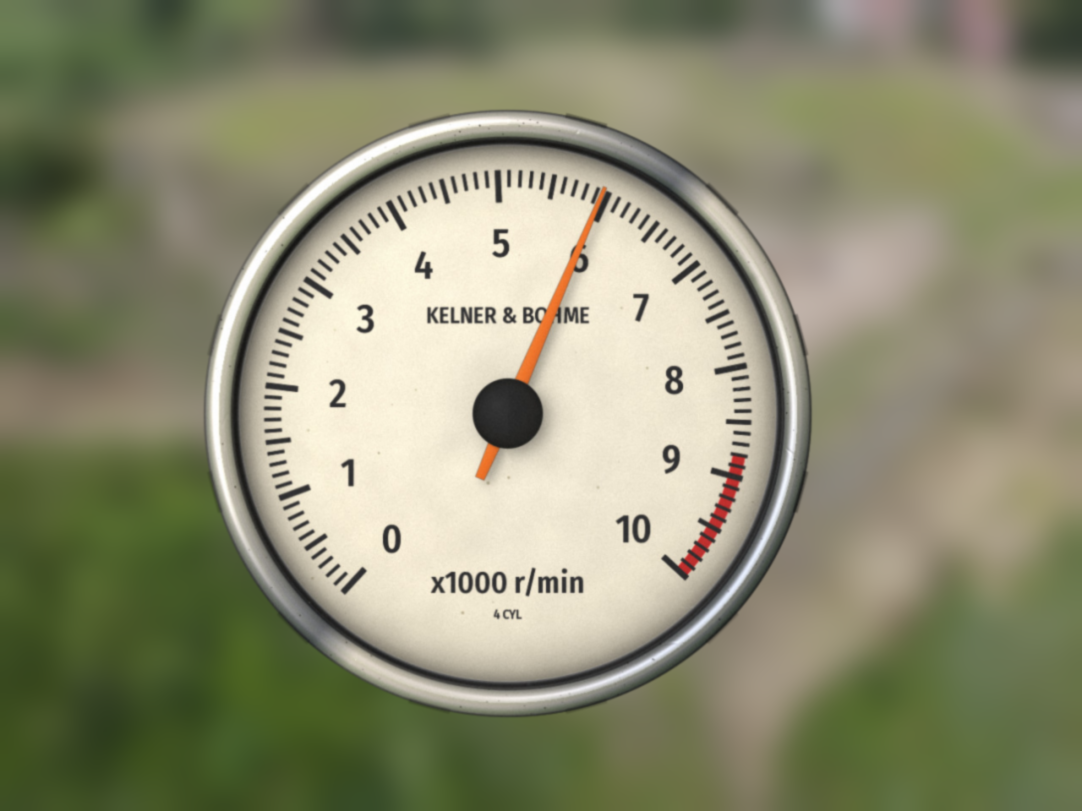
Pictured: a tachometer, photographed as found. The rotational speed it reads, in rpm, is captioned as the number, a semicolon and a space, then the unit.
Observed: 5950; rpm
